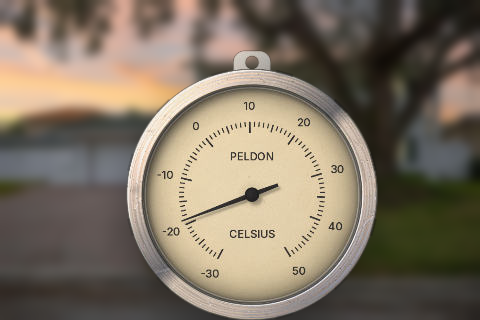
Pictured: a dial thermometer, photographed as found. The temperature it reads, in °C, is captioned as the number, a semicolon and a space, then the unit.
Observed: -19; °C
